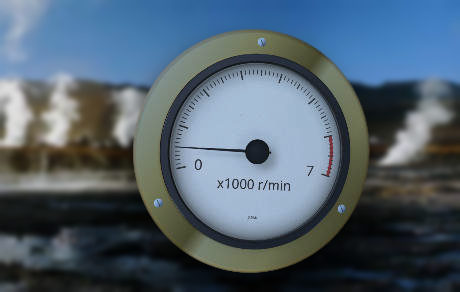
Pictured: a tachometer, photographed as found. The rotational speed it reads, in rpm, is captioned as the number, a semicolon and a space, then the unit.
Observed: 500; rpm
